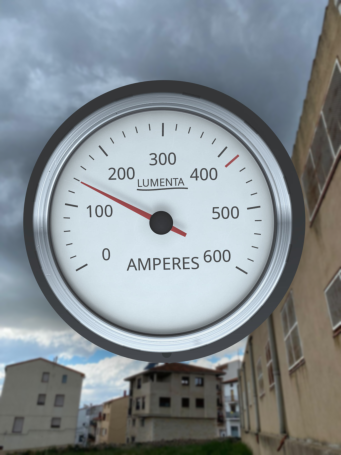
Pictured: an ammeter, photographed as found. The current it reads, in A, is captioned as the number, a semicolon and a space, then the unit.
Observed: 140; A
